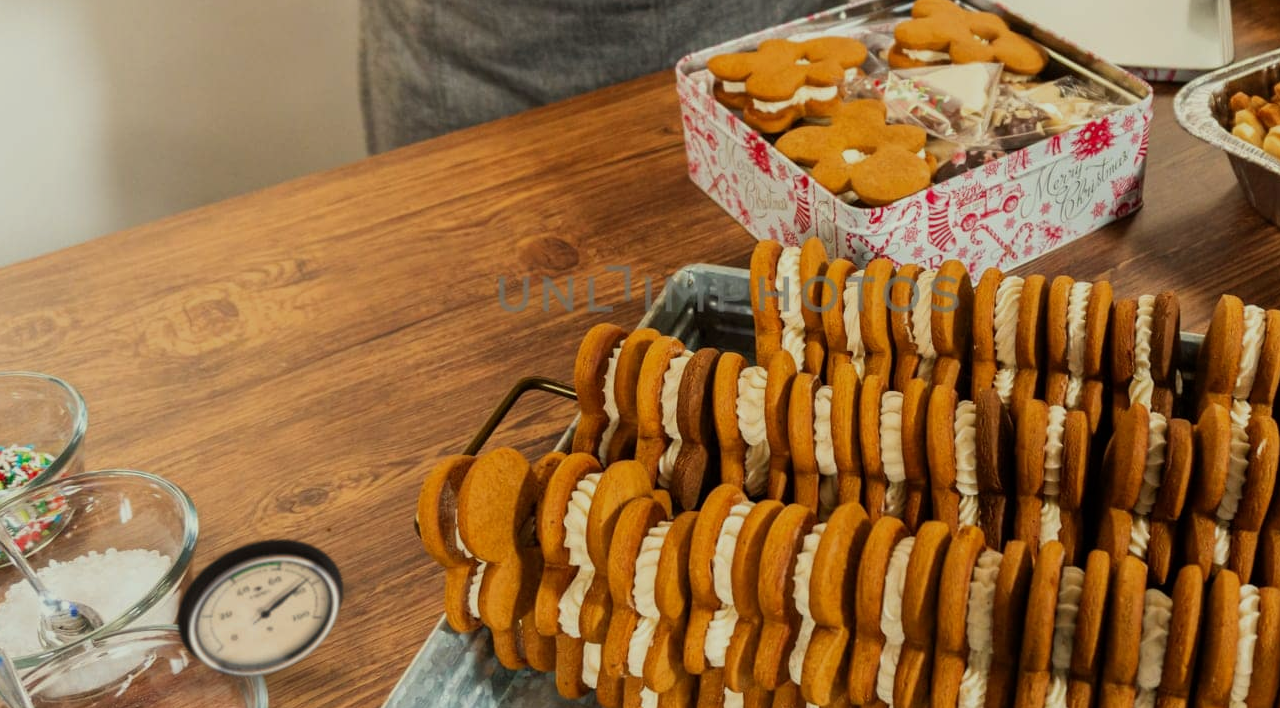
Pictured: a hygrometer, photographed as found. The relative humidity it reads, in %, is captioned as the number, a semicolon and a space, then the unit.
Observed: 75; %
